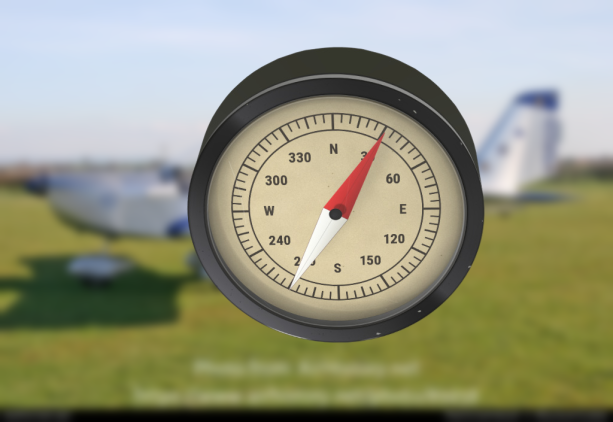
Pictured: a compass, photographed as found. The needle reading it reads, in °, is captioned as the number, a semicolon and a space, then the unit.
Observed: 30; °
